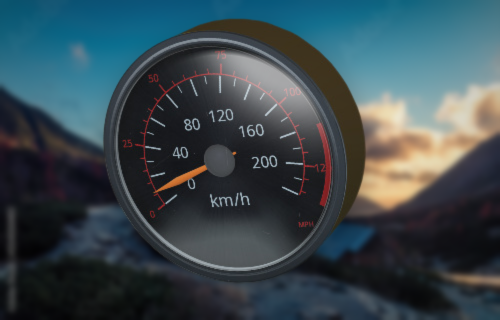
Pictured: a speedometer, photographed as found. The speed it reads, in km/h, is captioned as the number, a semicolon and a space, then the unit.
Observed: 10; km/h
